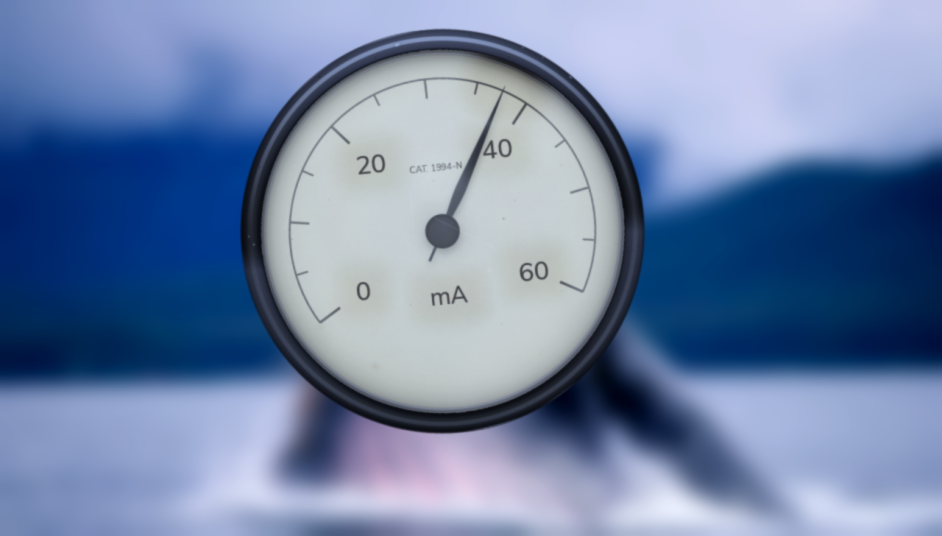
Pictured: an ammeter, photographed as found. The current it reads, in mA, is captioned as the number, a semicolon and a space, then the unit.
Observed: 37.5; mA
